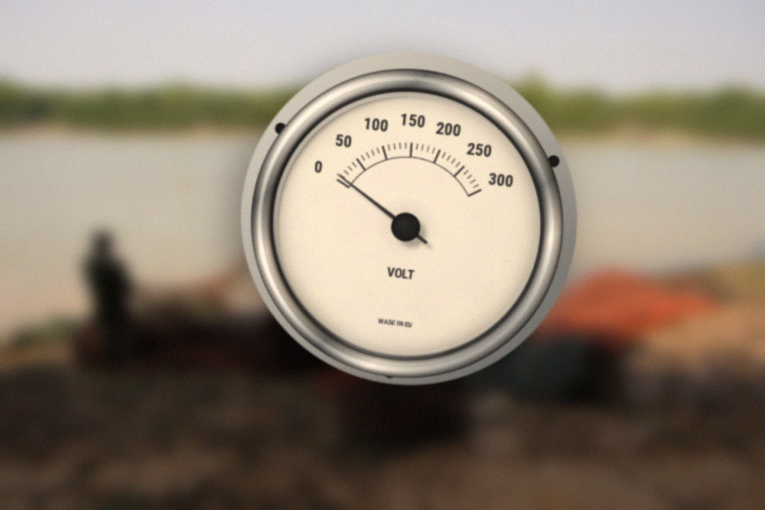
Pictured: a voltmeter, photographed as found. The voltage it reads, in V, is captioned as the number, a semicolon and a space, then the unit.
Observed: 10; V
